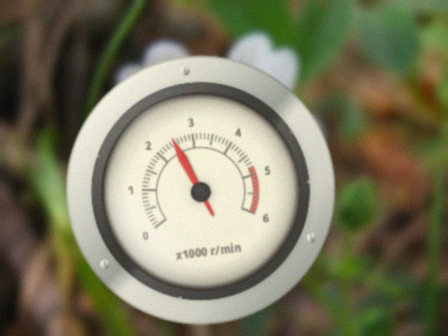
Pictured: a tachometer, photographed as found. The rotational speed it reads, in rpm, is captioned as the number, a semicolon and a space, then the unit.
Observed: 2500; rpm
